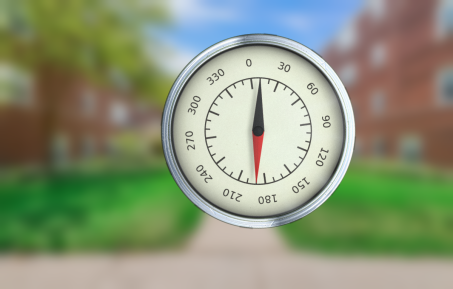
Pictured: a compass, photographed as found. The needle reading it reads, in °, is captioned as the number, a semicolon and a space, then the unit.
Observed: 190; °
